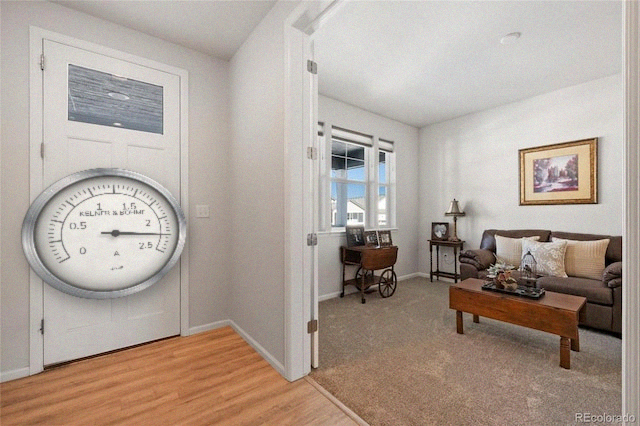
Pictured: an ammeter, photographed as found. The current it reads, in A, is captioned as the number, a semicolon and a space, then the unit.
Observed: 2.25; A
